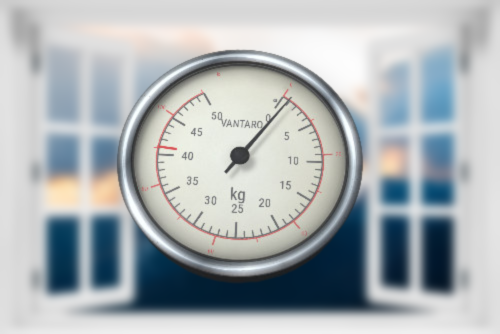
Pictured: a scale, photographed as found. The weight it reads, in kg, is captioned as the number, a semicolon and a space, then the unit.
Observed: 1; kg
